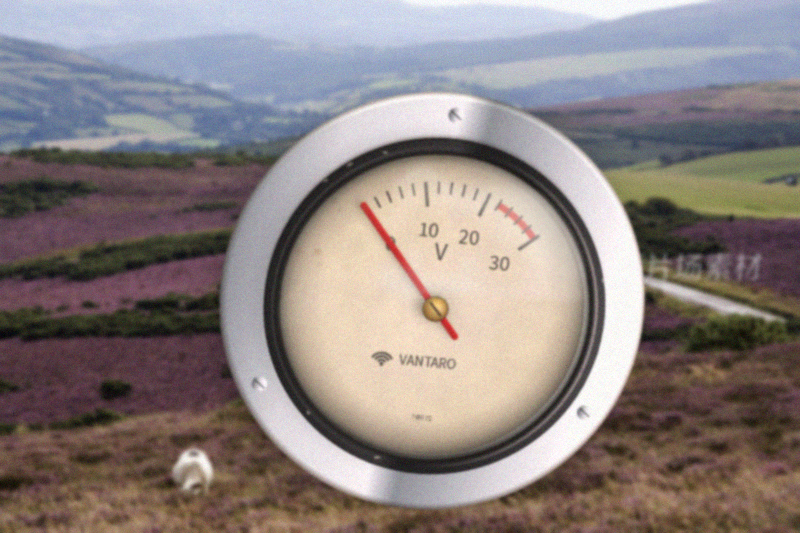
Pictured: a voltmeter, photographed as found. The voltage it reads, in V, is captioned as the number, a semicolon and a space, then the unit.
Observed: 0; V
